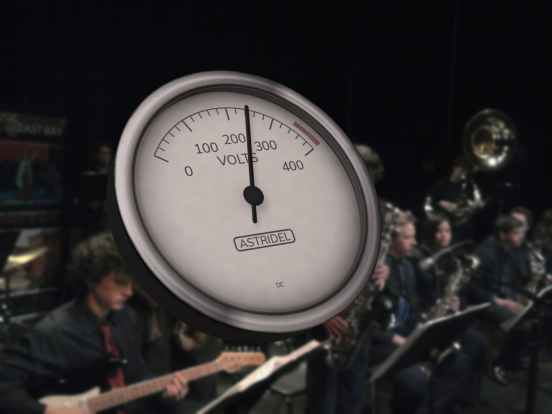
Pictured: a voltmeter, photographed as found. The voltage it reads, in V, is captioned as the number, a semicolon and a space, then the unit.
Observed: 240; V
